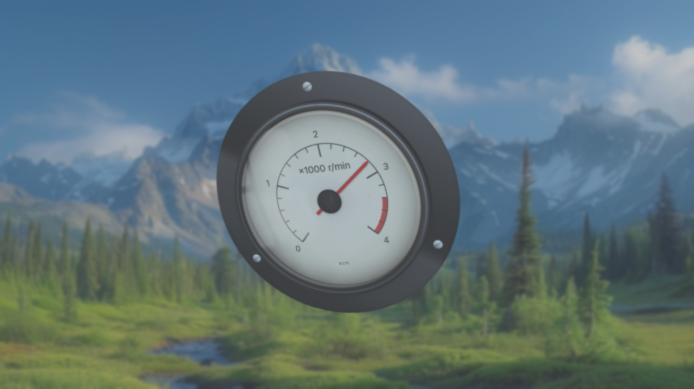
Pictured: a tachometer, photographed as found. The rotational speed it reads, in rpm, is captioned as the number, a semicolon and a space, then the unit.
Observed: 2800; rpm
